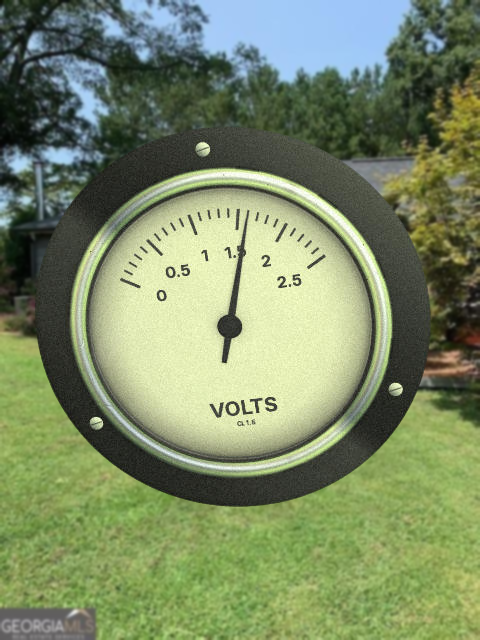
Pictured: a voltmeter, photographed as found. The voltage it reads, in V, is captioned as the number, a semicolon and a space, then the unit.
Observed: 1.6; V
